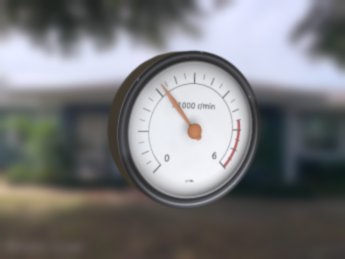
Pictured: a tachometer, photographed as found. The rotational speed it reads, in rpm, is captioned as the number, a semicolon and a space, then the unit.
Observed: 2125; rpm
